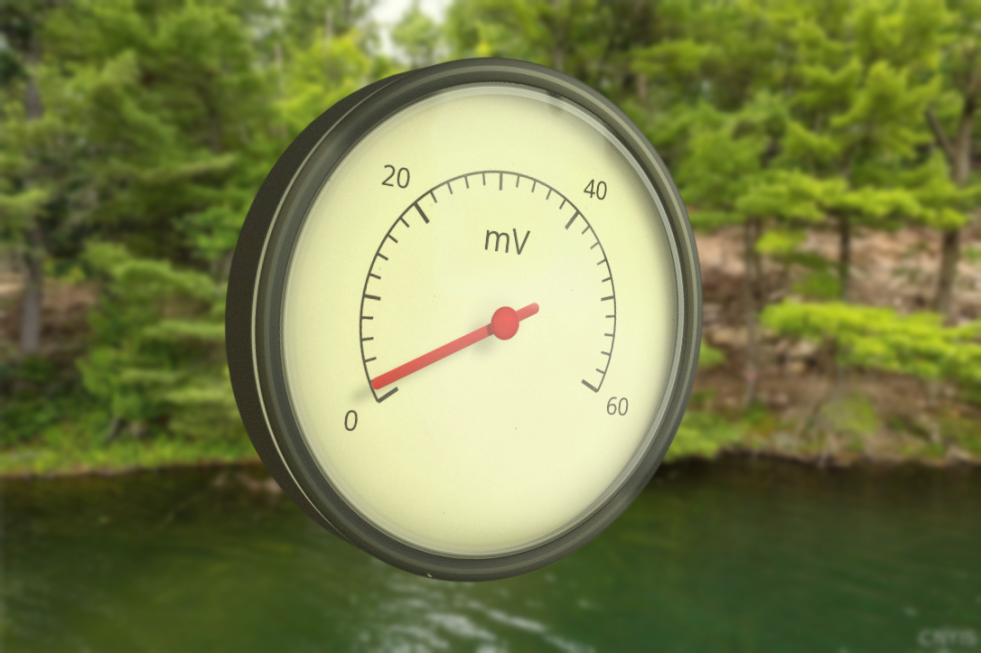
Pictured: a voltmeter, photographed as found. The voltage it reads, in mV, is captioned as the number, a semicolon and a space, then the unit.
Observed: 2; mV
